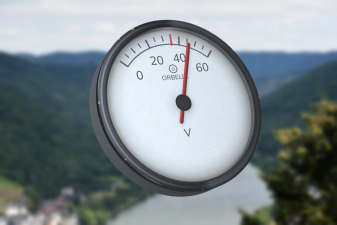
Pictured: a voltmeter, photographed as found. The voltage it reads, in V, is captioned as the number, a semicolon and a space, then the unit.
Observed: 45; V
